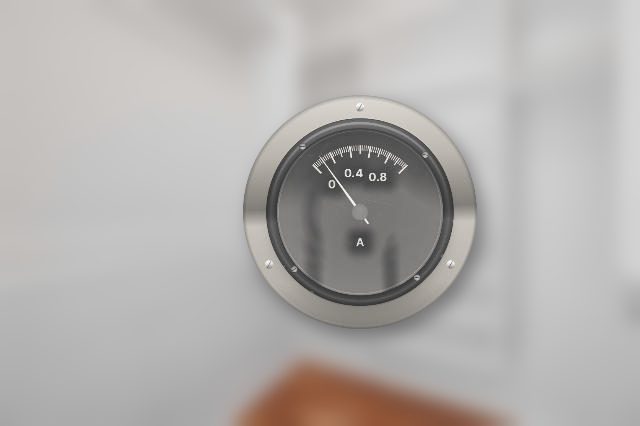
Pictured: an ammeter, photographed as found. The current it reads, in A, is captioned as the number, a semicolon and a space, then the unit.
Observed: 0.1; A
